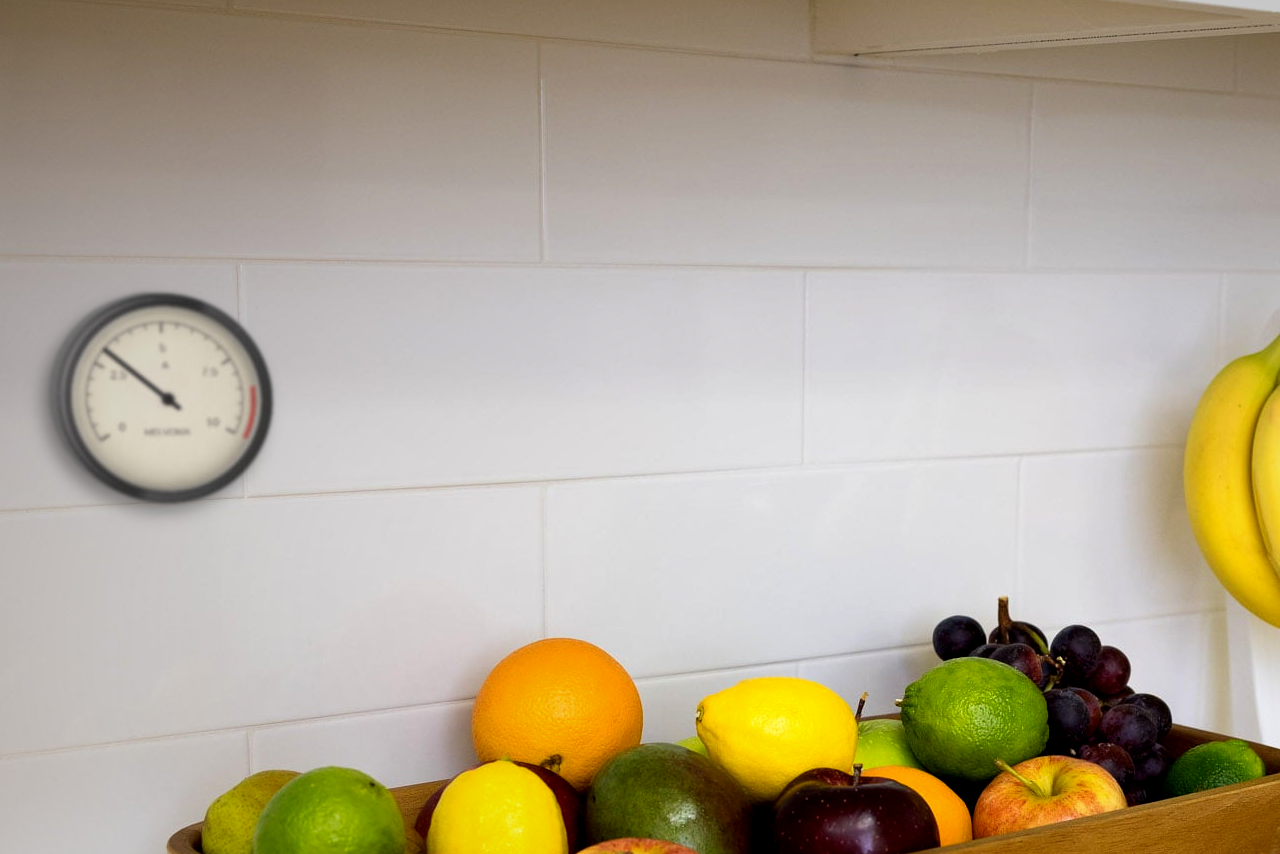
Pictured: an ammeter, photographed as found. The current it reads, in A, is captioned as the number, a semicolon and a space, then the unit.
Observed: 3; A
